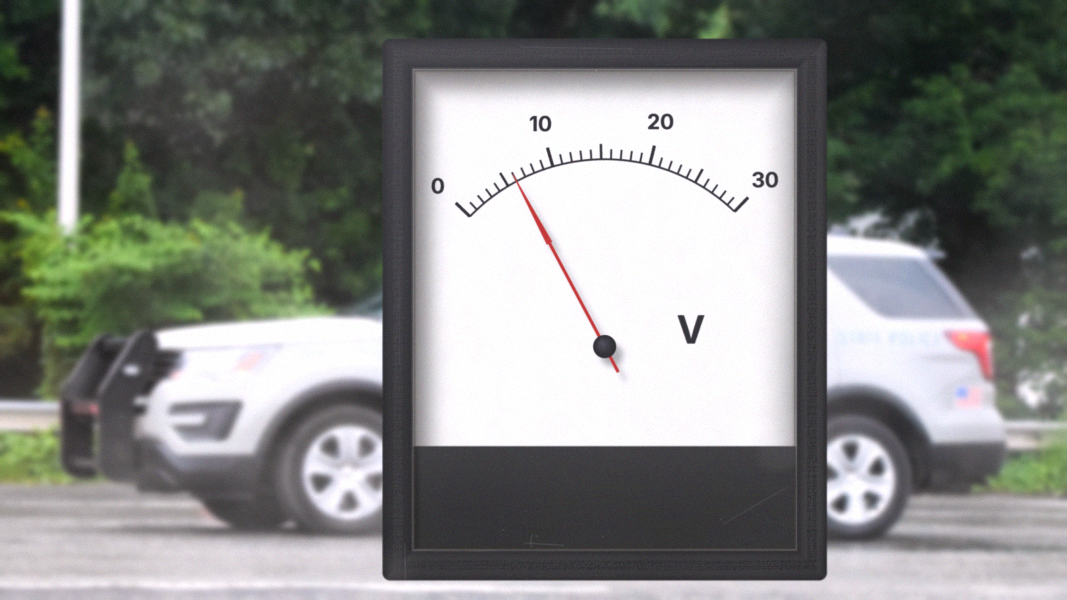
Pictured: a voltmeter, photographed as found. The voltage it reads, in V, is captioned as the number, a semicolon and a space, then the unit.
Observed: 6; V
